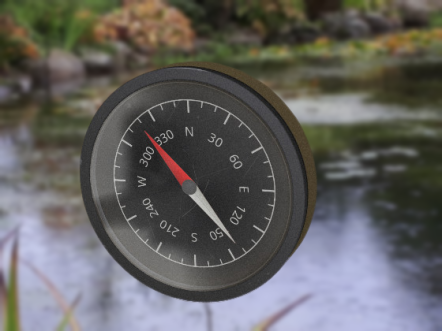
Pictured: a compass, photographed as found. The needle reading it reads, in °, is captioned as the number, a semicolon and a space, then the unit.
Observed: 320; °
